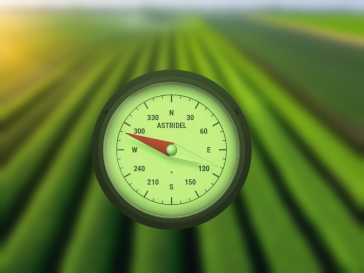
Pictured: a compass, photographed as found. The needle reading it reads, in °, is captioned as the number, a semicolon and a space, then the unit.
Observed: 290; °
